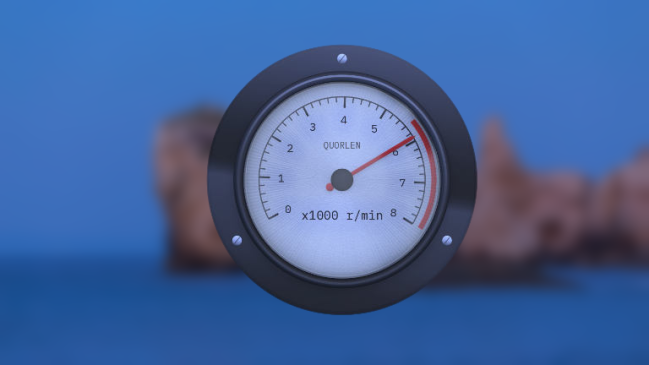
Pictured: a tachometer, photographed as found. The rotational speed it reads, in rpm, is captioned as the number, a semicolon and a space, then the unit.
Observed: 5900; rpm
